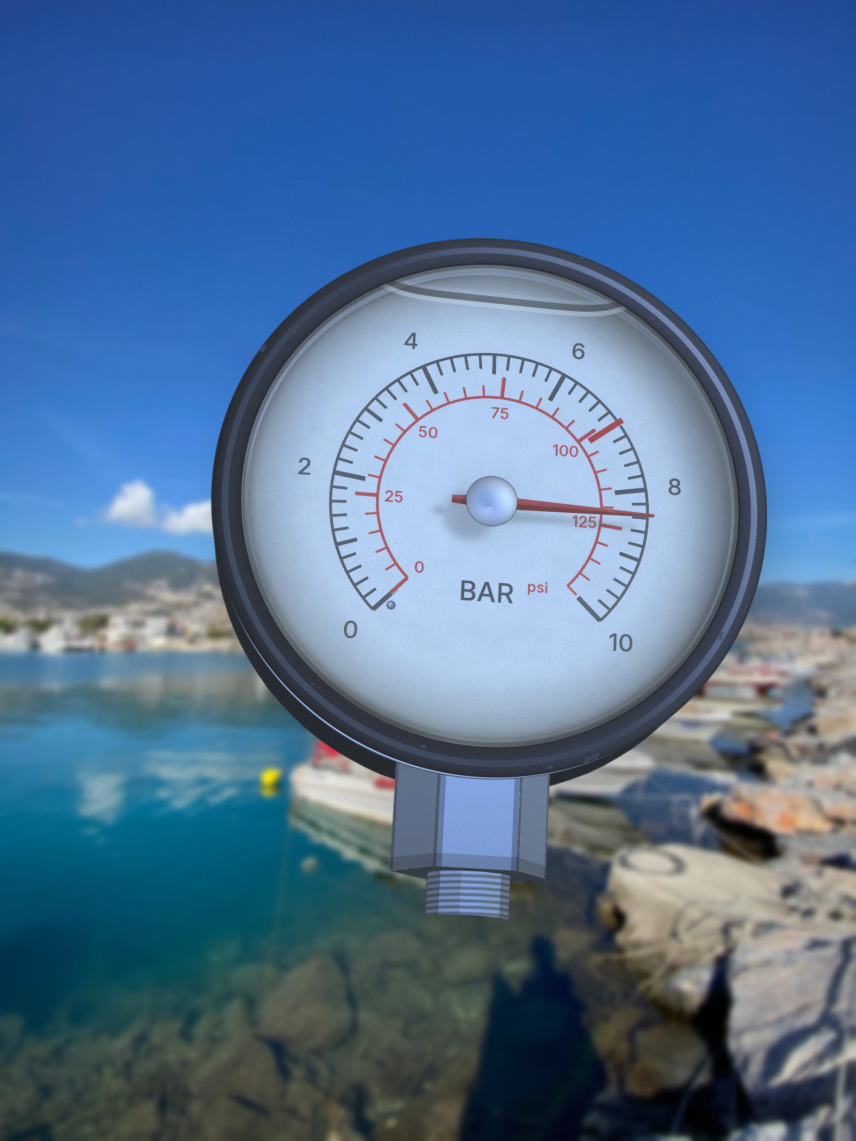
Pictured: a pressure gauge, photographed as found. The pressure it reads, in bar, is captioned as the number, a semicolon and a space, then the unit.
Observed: 8.4; bar
